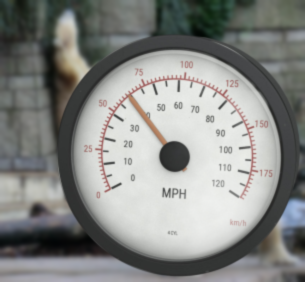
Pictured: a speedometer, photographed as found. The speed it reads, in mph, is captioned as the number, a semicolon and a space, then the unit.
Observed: 40; mph
